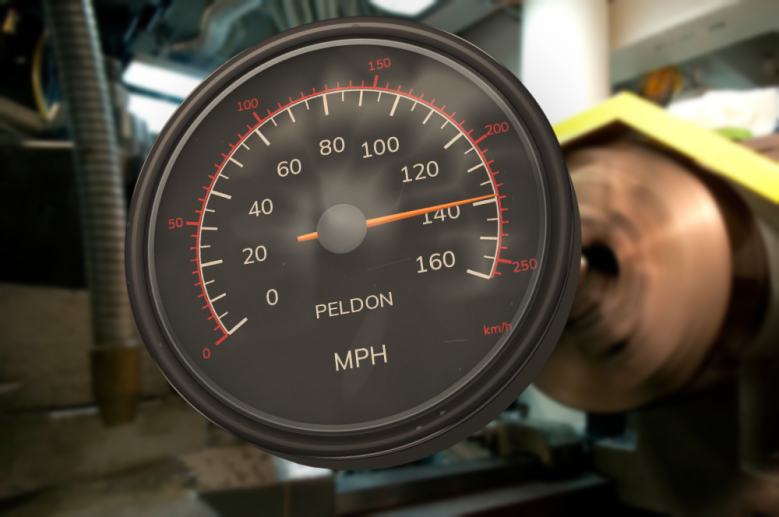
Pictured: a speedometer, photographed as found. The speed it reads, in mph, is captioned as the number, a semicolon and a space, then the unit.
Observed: 140; mph
